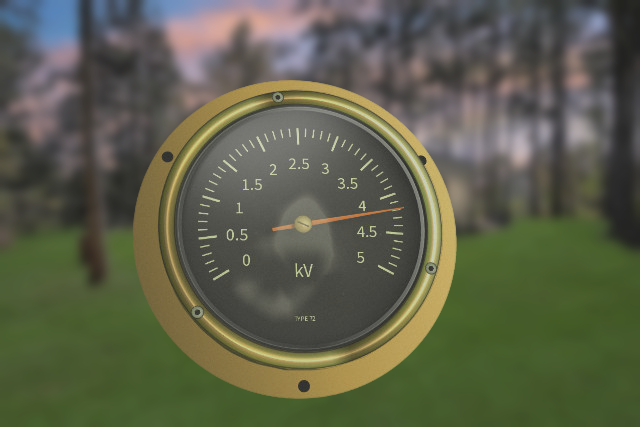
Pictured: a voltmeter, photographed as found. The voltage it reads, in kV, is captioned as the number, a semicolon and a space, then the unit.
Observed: 4.2; kV
